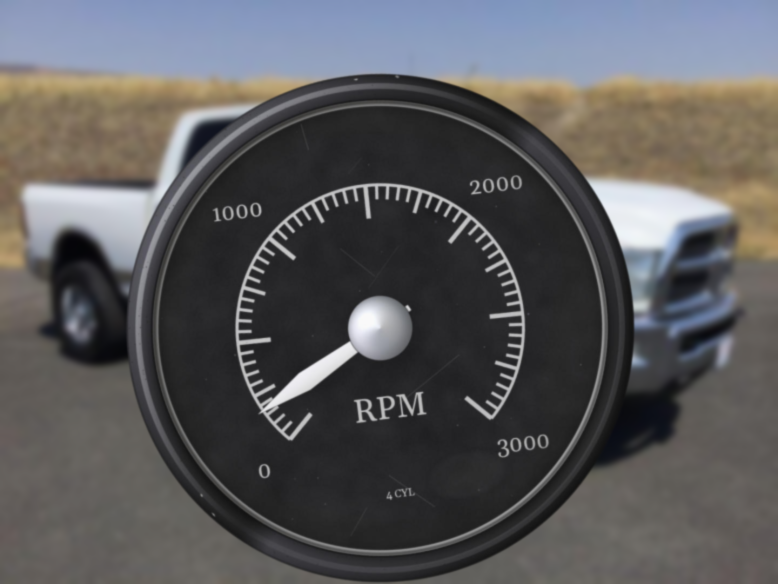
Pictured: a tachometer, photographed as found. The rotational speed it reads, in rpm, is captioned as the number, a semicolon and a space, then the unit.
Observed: 175; rpm
